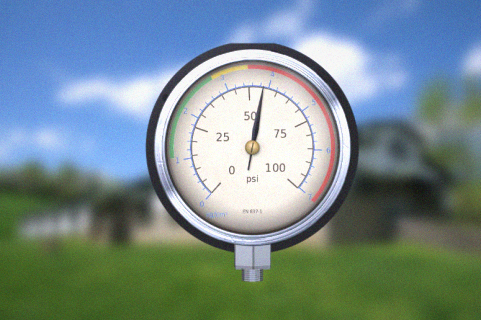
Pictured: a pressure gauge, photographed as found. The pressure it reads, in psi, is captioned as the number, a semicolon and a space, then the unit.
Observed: 55; psi
